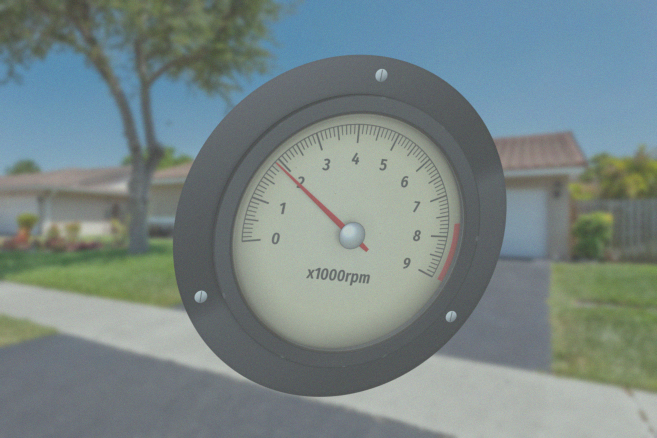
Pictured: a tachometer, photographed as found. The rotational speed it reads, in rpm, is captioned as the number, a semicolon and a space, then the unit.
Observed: 1900; rpm
